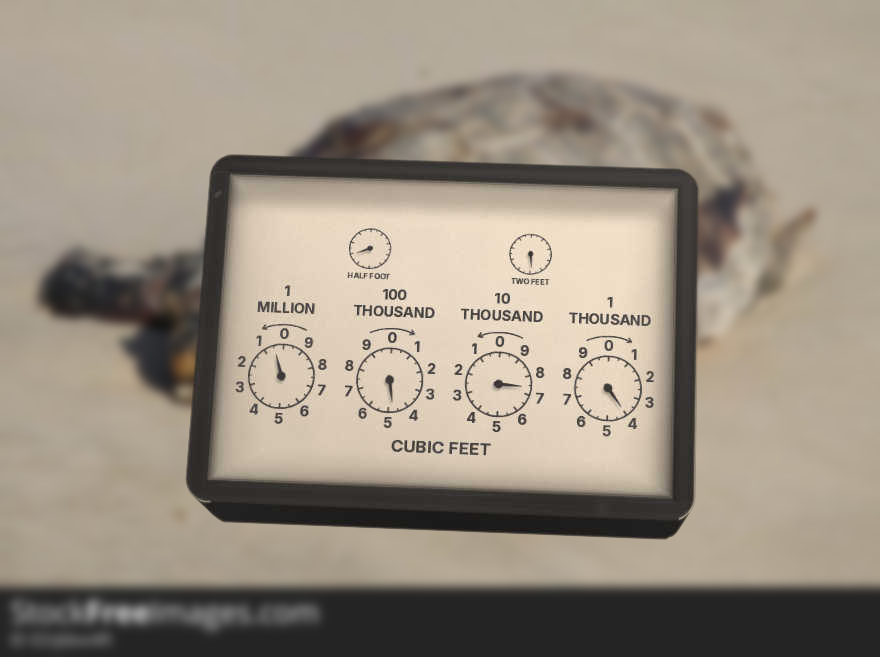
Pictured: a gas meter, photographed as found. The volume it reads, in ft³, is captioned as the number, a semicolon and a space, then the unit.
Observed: 47400; ft³
